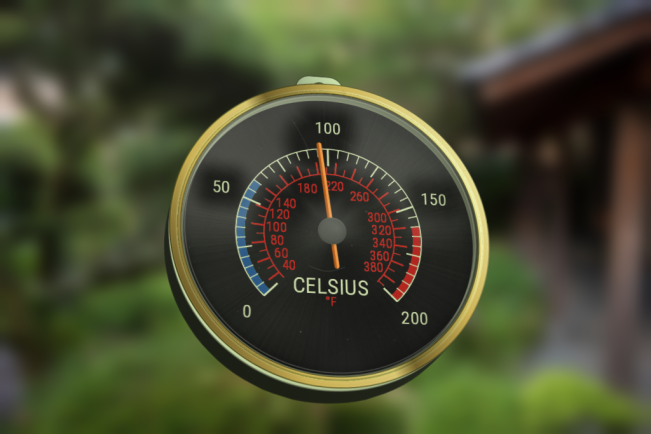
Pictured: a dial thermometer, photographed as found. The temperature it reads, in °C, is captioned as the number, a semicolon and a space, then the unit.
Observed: 95; °C
